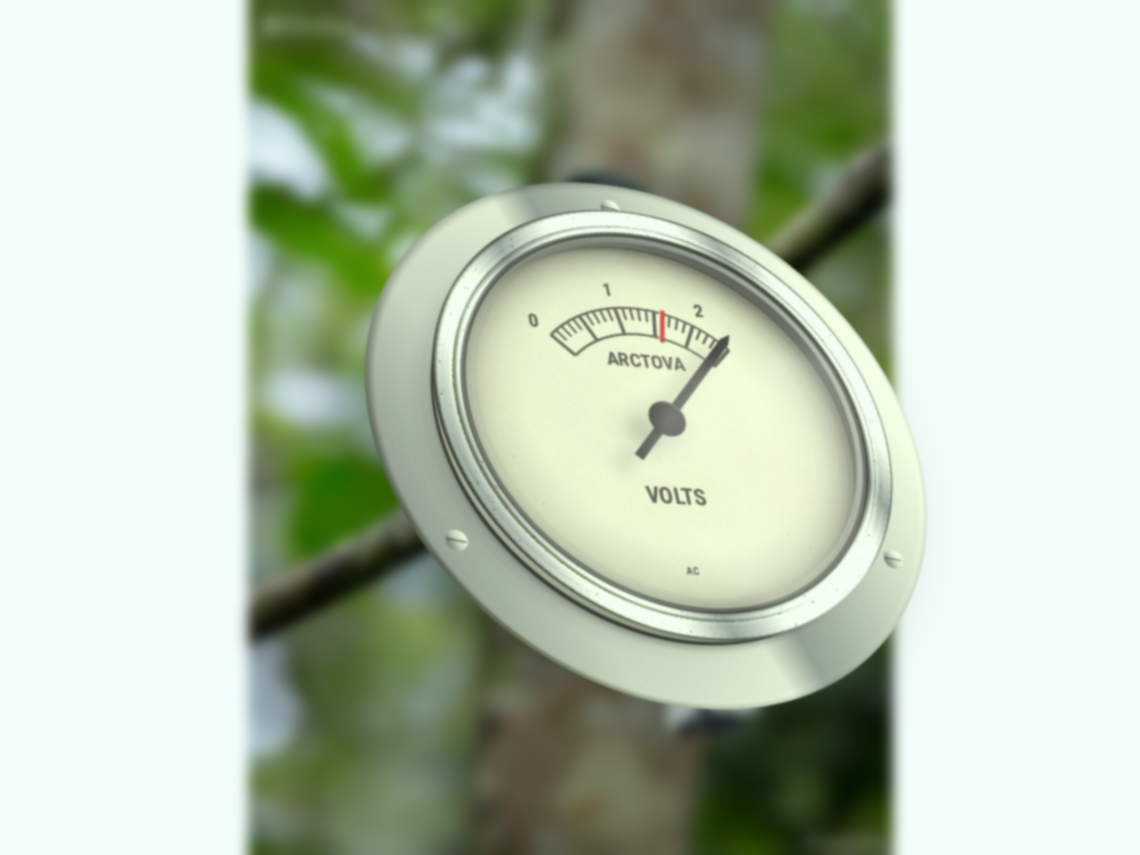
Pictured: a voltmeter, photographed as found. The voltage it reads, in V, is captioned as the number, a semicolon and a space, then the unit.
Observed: 2.4; V
